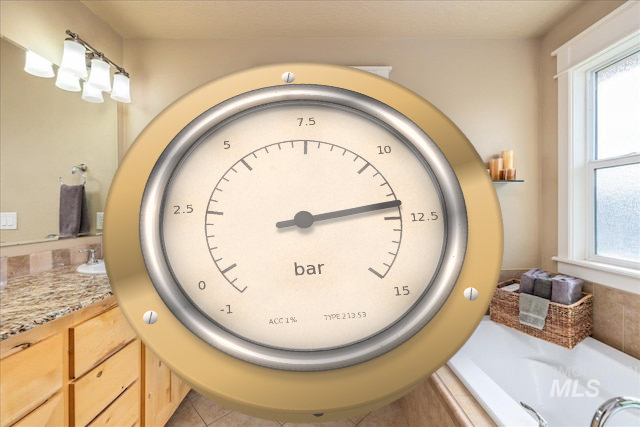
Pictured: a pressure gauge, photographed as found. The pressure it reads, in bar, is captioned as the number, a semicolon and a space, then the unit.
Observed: 12; bar
